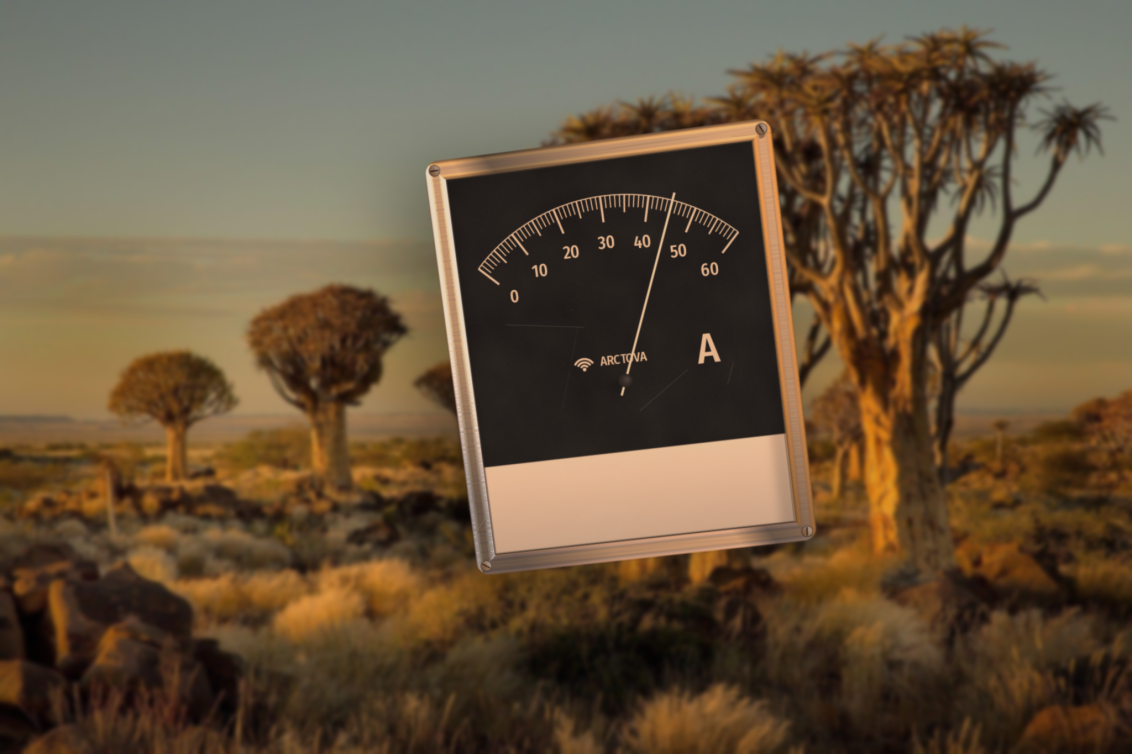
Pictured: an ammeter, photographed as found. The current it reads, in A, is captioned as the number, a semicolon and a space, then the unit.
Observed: 45; A
